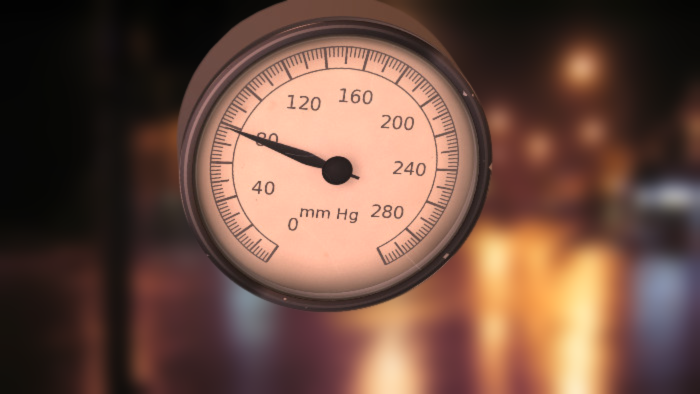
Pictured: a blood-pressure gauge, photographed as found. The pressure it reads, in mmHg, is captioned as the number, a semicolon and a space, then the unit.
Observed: 80; mmHg
